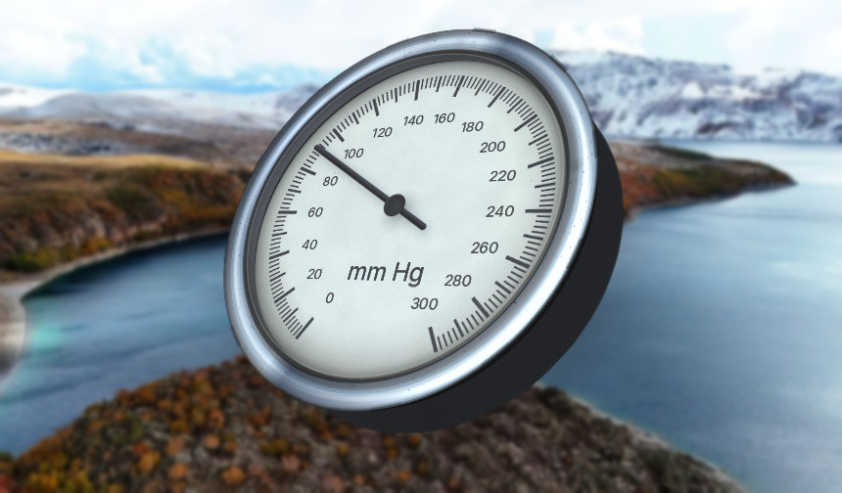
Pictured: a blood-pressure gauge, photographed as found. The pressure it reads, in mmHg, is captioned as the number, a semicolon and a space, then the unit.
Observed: 90; mmHg
